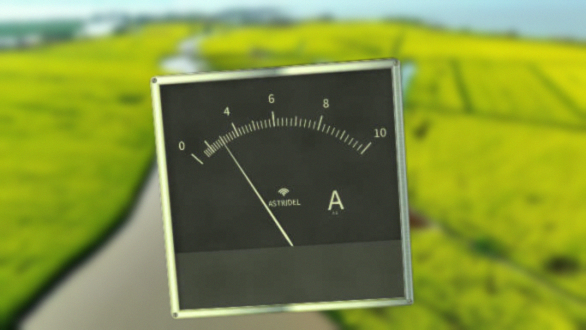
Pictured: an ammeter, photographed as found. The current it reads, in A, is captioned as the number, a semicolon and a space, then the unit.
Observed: 3; A
